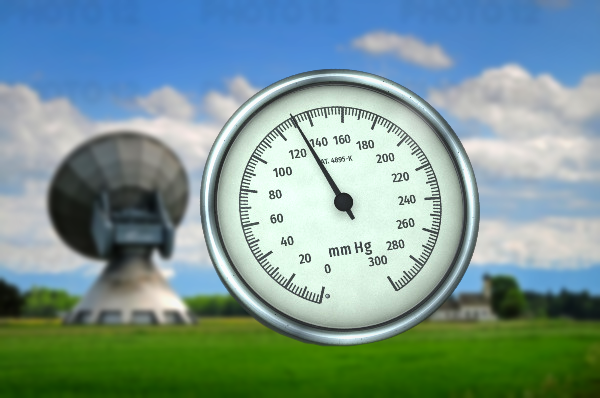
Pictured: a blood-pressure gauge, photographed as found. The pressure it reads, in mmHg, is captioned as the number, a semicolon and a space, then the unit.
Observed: 130; mmHg
